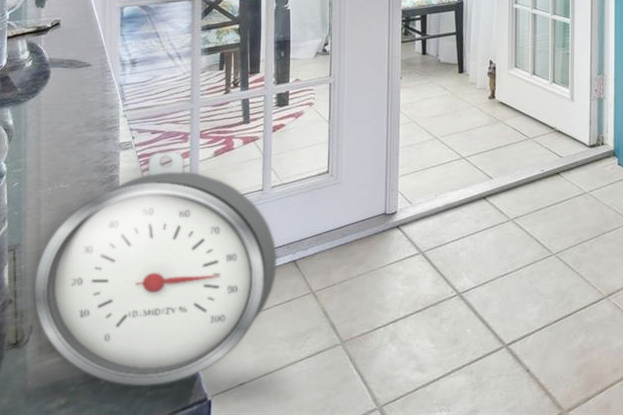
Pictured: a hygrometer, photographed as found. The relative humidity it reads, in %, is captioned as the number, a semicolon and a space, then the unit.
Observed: 85; %
